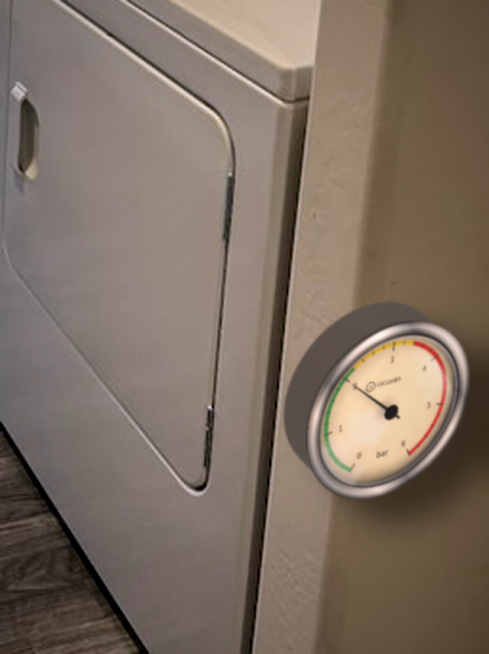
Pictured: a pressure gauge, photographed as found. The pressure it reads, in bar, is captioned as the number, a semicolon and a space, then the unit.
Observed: 2; bar
